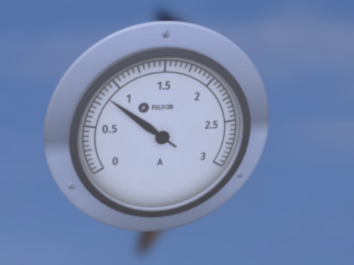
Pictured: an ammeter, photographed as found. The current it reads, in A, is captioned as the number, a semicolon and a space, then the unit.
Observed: 0.85; A
